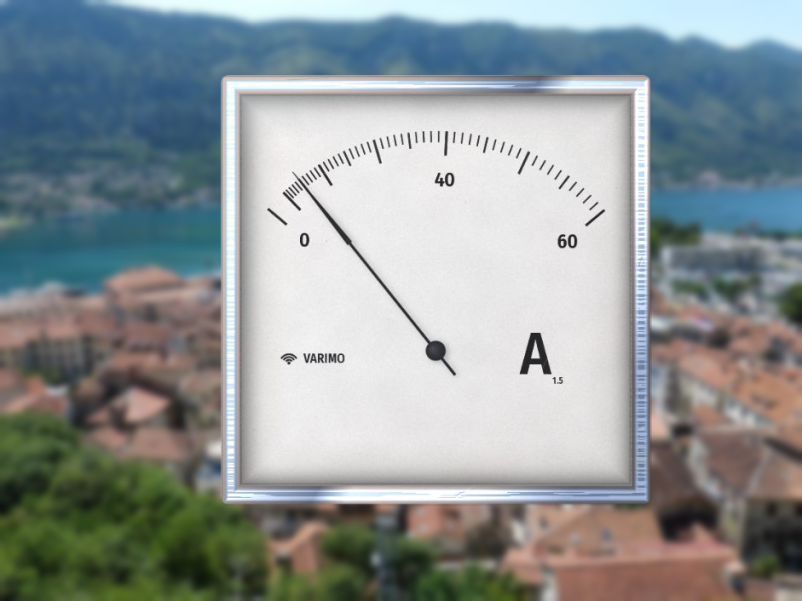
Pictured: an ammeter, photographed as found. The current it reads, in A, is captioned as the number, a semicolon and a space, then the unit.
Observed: 15; A
